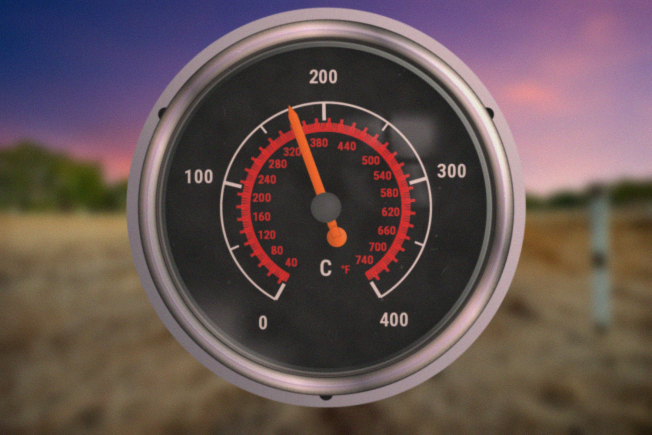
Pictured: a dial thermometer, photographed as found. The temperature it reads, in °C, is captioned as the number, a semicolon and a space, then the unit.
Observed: 175; °C
